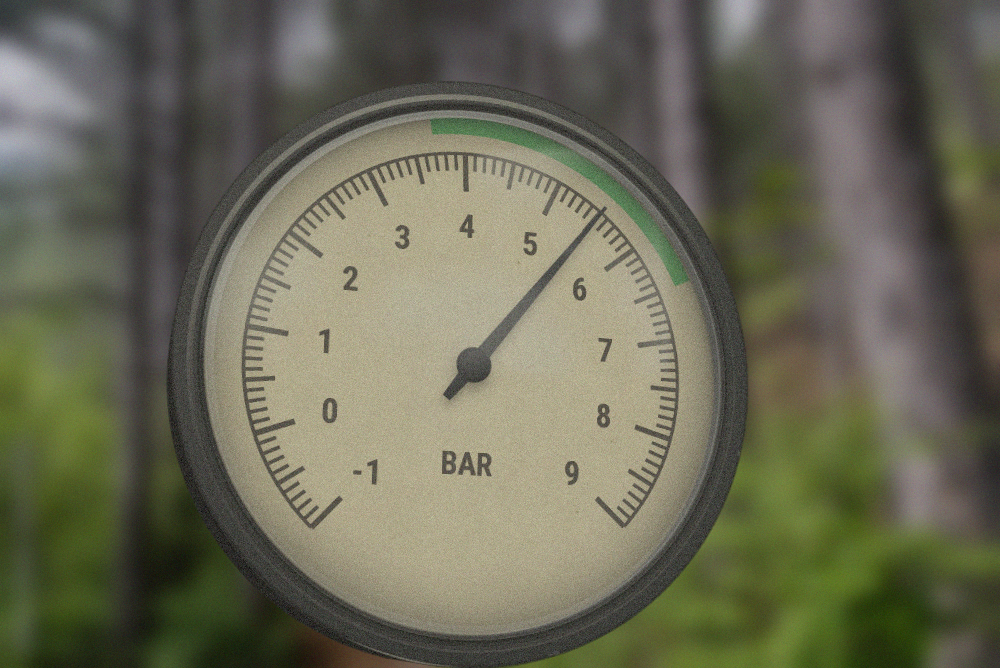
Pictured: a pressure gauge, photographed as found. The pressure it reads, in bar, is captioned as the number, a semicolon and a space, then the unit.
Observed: 5.5; bar
